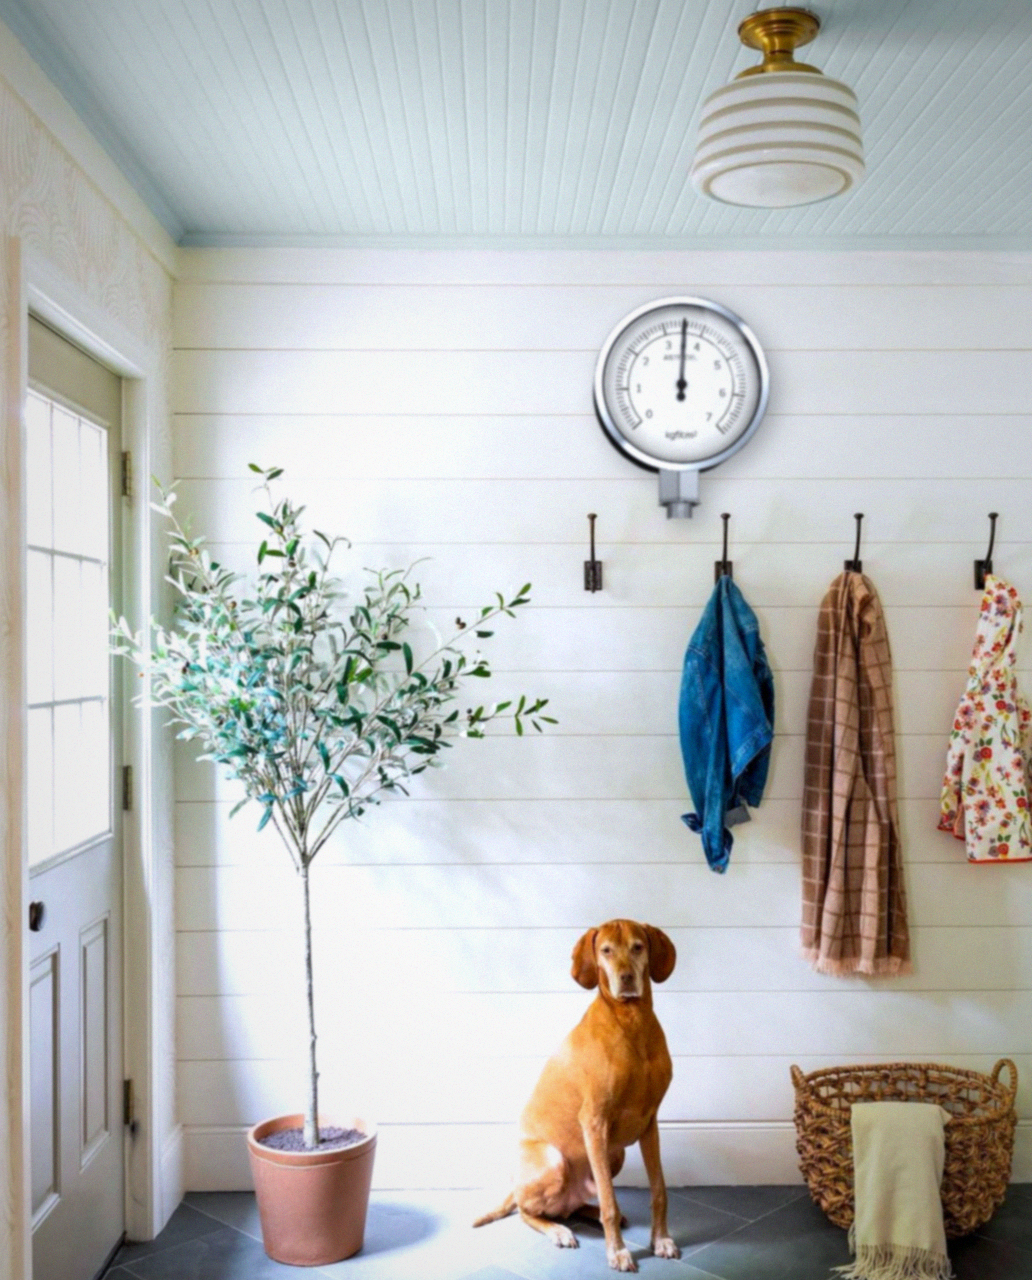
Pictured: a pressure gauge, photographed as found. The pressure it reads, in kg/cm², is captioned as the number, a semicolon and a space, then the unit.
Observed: 3.5; kg/cm²
